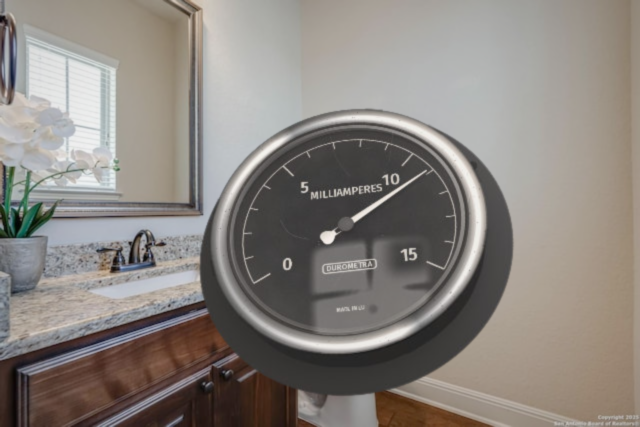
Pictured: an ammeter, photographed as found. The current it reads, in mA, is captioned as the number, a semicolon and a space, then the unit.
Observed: 11; mA
